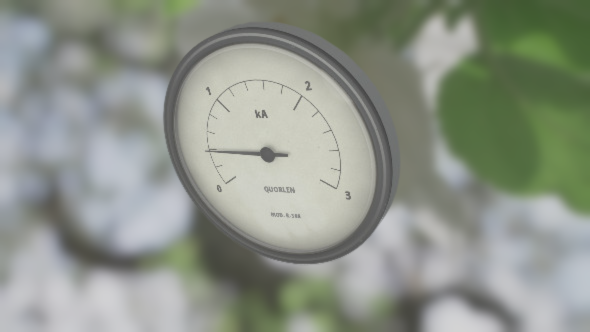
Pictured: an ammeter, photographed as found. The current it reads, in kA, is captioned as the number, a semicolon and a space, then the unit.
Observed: 0.4; kA
